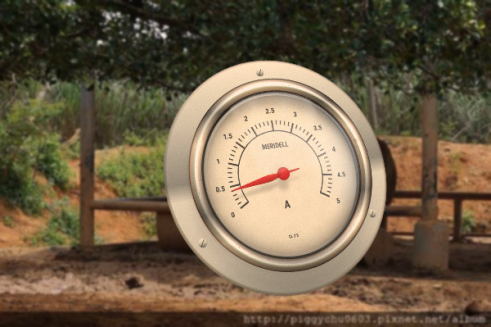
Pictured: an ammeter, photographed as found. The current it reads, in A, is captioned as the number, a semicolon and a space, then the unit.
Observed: 0.4; A
